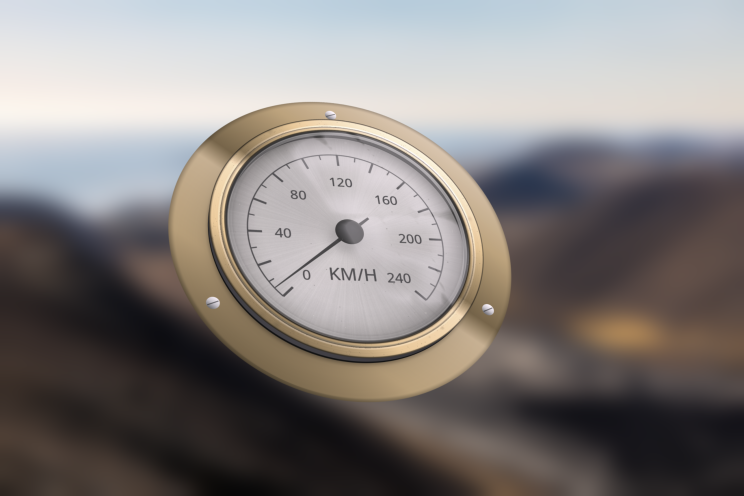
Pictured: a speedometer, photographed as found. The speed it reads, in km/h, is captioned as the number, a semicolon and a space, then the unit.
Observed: 5; km/h
